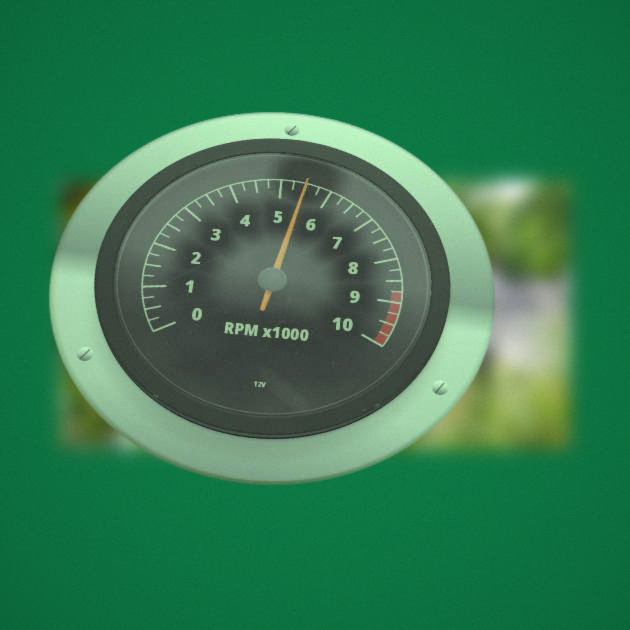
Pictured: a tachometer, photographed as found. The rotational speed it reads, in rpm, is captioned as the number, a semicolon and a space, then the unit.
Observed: 5500; rpm
